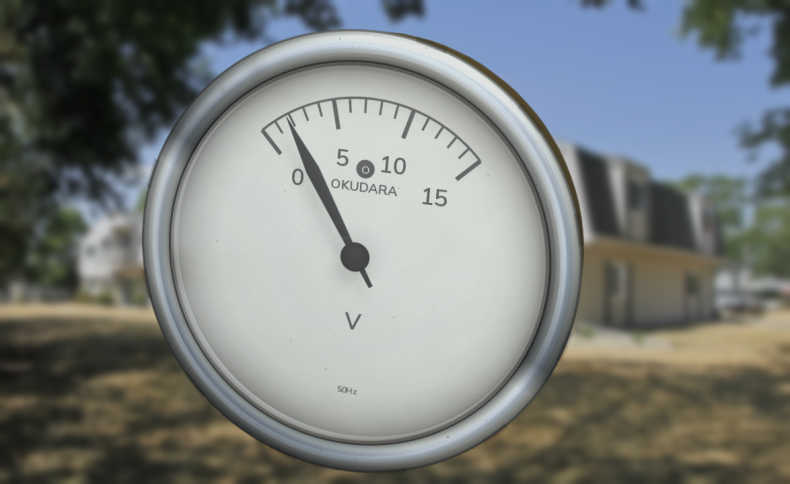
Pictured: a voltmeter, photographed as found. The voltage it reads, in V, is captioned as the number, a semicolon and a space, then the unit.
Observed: 2; V
